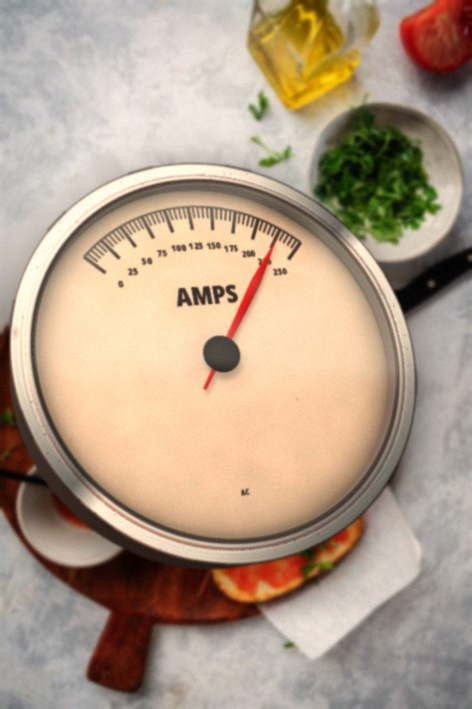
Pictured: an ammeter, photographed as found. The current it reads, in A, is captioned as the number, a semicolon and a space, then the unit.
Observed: 225; A
